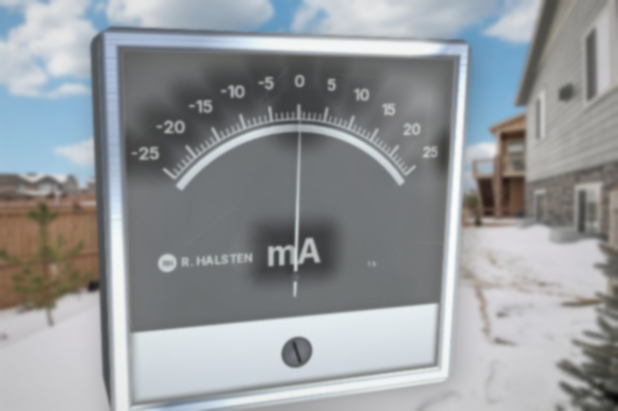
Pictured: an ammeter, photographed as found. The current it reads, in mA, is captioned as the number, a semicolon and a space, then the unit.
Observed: 0; mA
